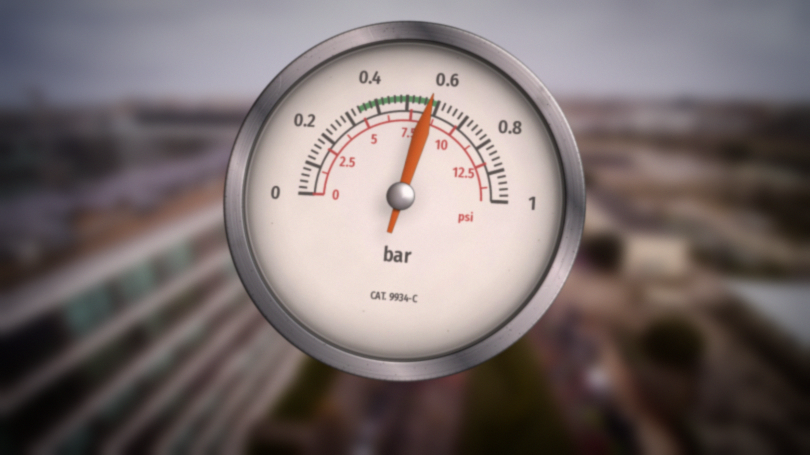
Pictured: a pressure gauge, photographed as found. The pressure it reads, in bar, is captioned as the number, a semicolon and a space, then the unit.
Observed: 0.58; bar
